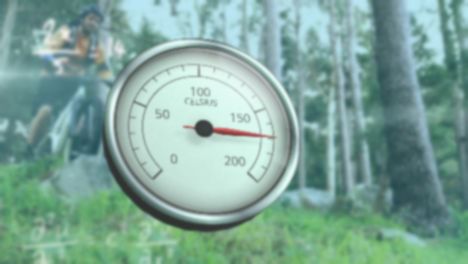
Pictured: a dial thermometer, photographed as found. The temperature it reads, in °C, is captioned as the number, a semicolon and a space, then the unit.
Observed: 170; °C
